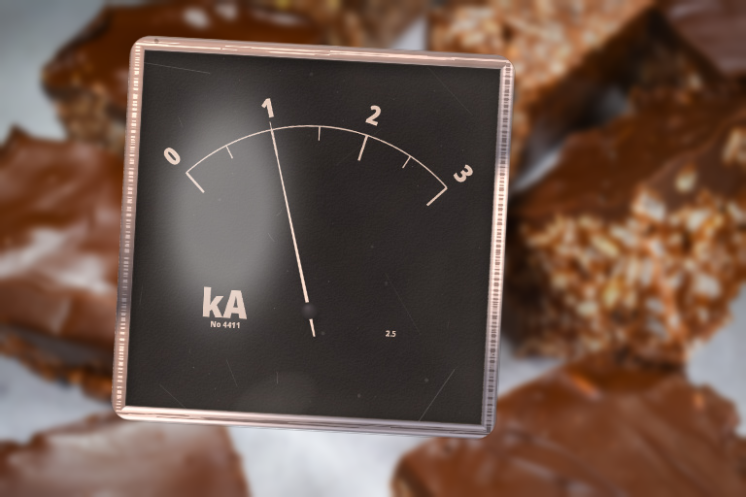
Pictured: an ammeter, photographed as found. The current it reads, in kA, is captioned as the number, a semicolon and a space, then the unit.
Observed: 1; kA
